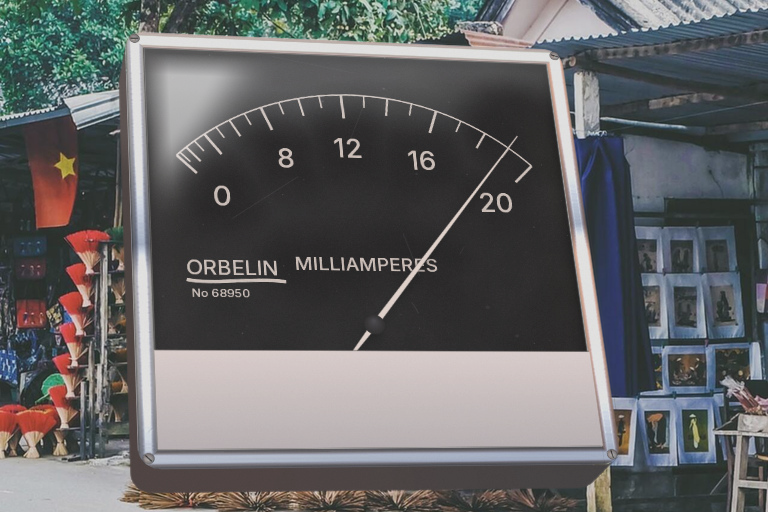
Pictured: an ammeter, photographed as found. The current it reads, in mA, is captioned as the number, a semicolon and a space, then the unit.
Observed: 19; mA
